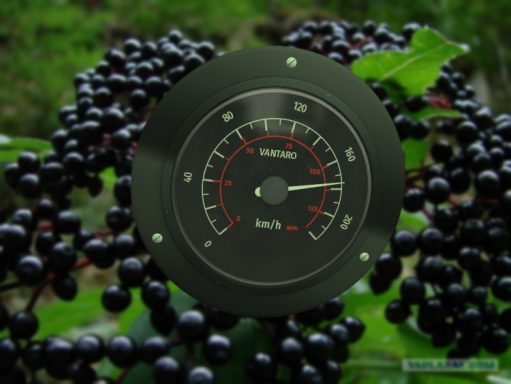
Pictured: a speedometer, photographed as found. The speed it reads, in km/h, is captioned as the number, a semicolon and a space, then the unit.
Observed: 175; km/h
